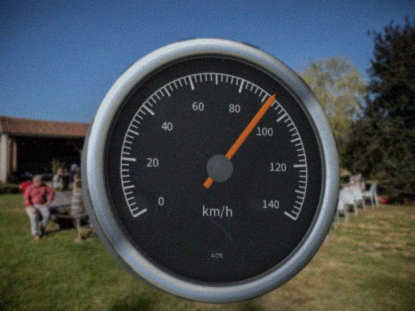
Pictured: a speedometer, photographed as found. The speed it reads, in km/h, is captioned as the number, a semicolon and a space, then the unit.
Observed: 92; km/h
